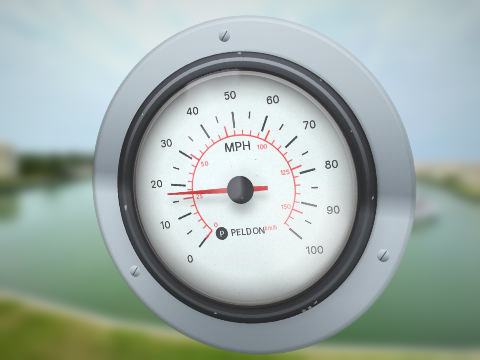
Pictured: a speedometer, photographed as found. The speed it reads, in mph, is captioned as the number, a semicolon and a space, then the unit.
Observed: 17.5; mph
